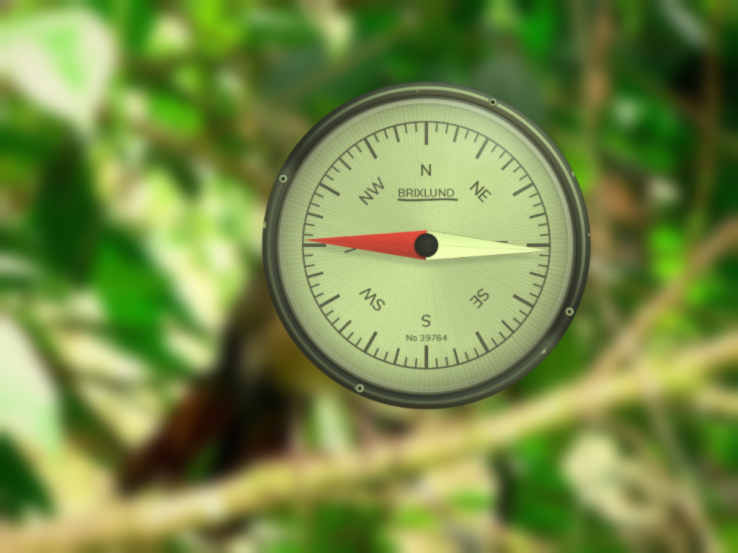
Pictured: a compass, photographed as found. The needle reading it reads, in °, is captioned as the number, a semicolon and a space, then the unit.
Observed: 272.5; °
